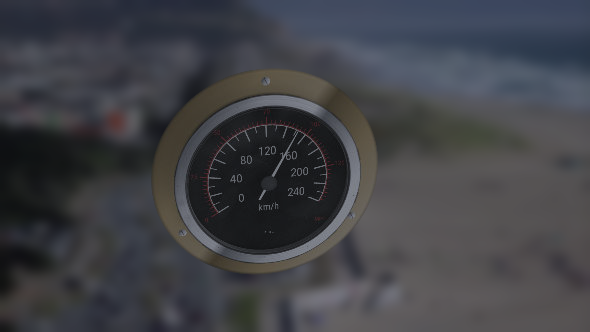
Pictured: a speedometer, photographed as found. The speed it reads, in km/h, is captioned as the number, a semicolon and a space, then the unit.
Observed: 150; km/h
